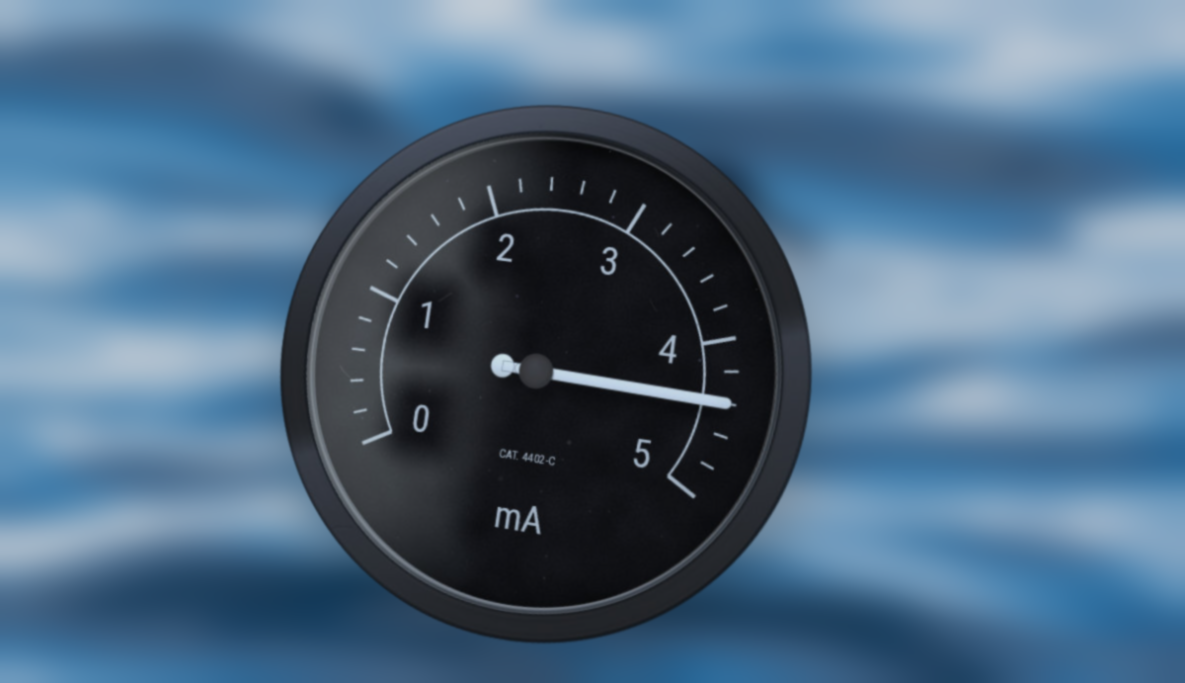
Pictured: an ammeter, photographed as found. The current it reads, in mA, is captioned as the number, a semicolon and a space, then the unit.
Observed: 4.4; mA
